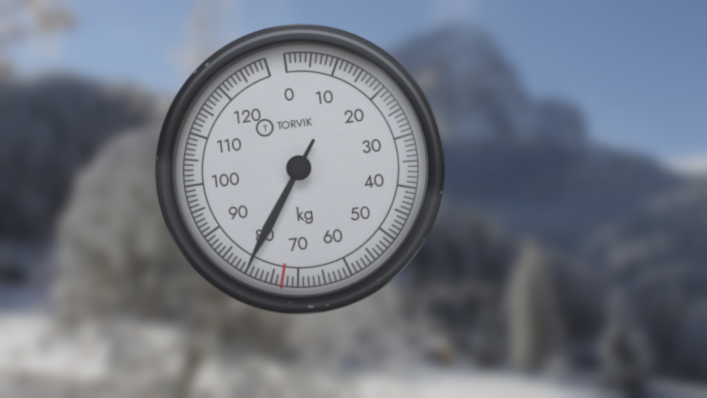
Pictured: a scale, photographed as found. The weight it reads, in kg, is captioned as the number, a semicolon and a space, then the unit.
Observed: 80; kg
